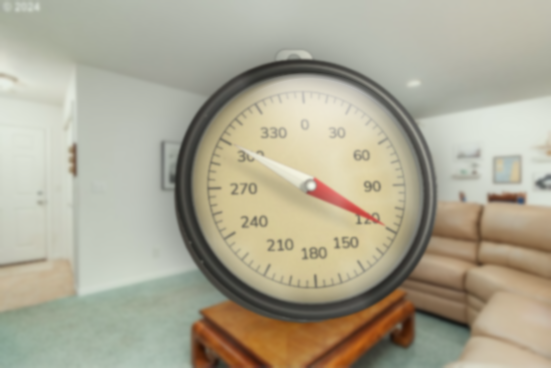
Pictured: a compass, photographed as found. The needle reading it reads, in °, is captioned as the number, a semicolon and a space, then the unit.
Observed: 120; °
